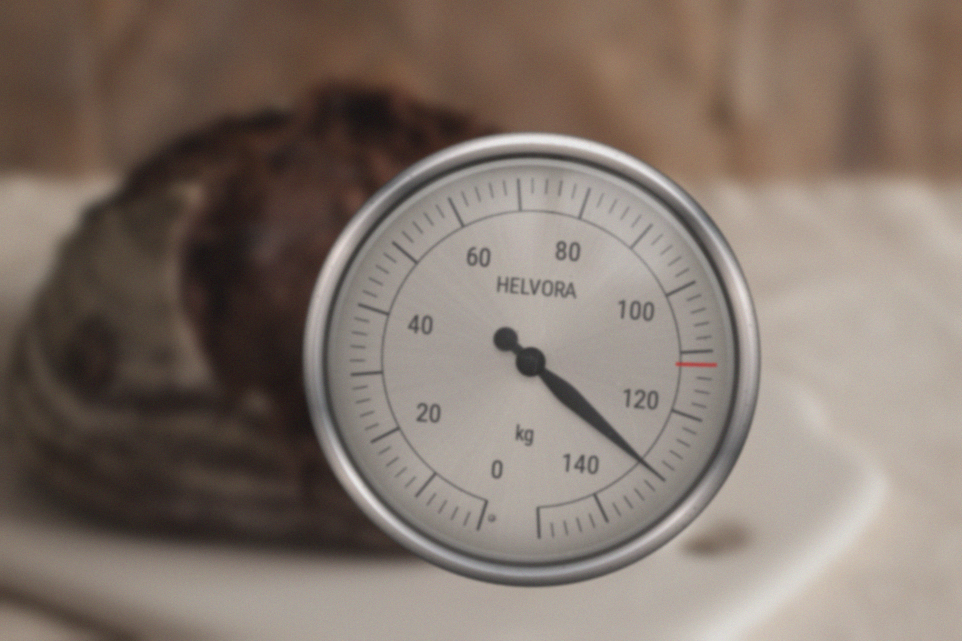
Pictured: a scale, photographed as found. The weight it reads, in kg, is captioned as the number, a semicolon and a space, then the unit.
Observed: 130; kg
